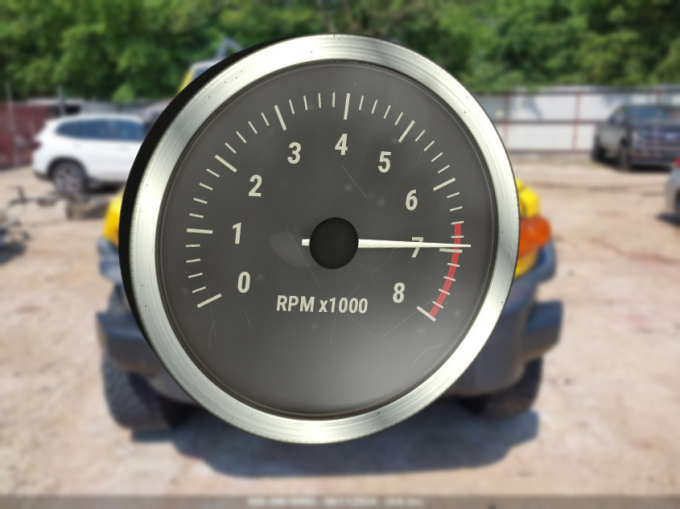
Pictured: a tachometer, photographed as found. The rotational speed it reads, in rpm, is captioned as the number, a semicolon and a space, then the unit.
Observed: 6900; rpm
